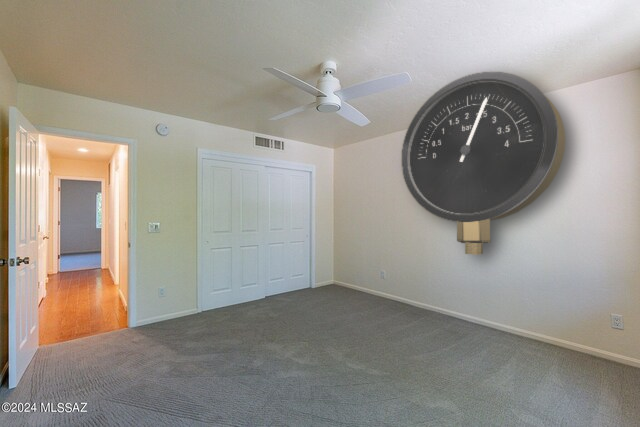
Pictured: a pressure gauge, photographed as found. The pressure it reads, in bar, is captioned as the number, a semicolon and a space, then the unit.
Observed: 2.5; bar
